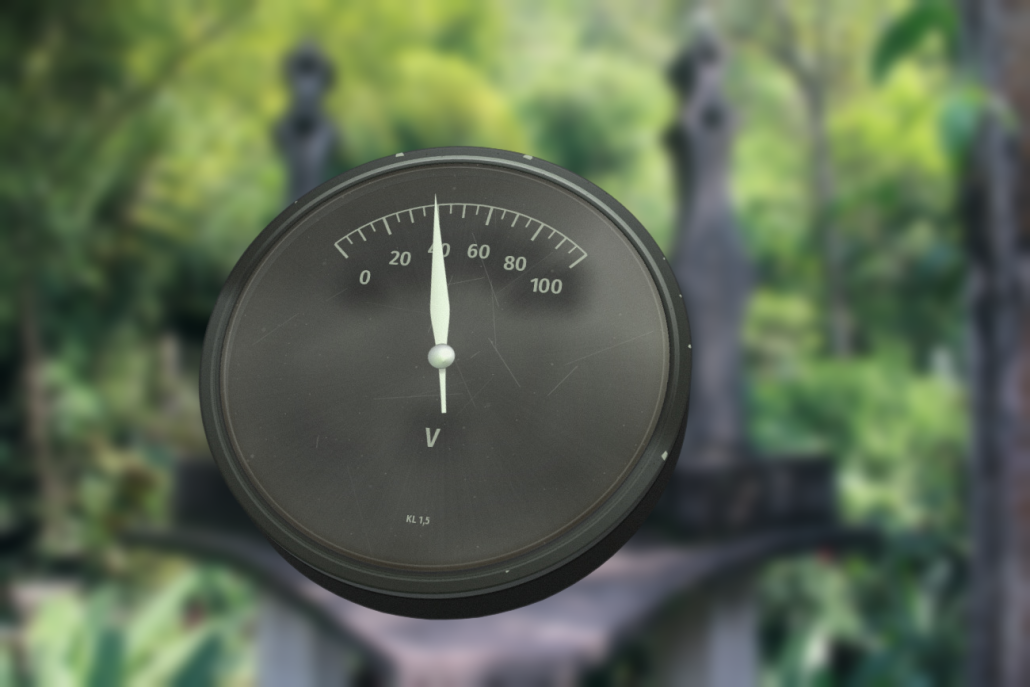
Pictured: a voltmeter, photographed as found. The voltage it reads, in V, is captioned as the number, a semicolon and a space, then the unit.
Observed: 40; V
